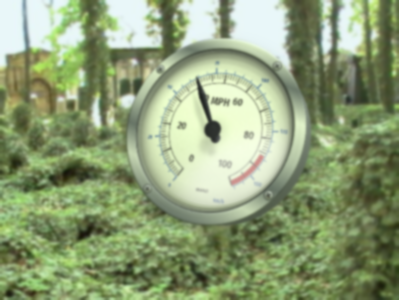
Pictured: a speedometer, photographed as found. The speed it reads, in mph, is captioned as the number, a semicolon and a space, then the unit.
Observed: 40; mph
